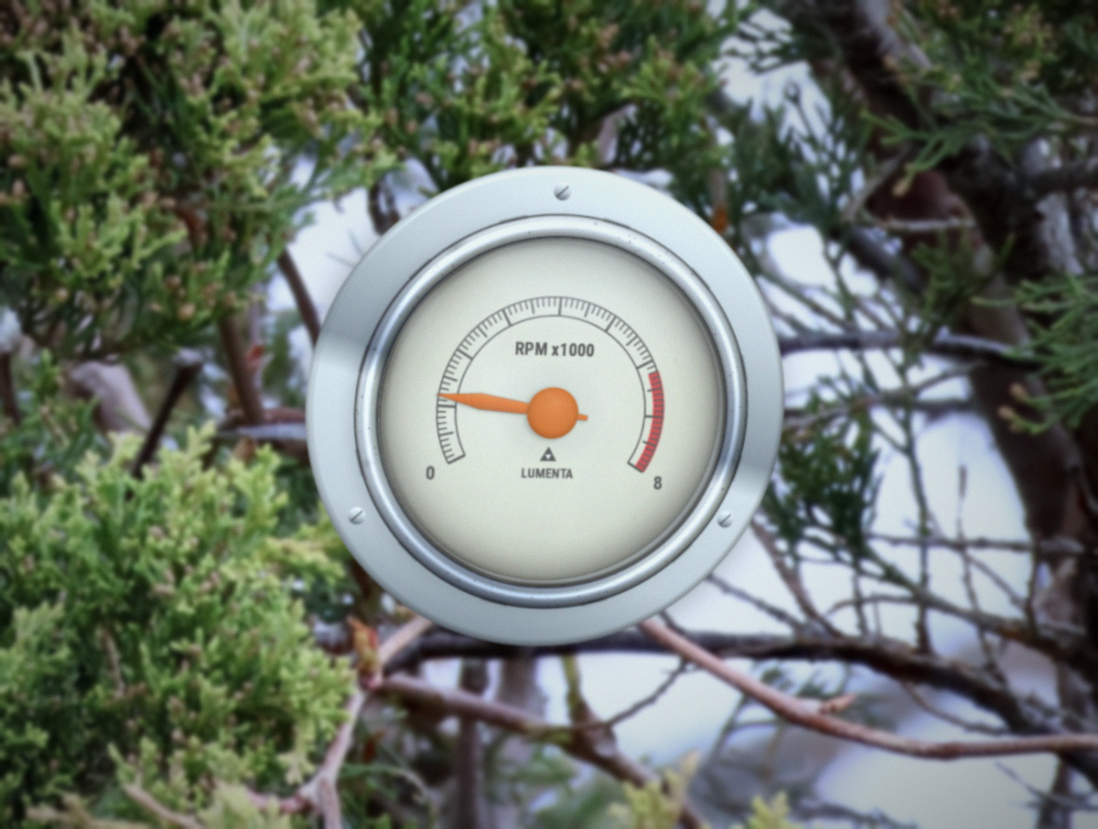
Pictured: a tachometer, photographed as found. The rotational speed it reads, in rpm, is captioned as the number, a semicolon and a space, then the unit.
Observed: 1200; rpm
